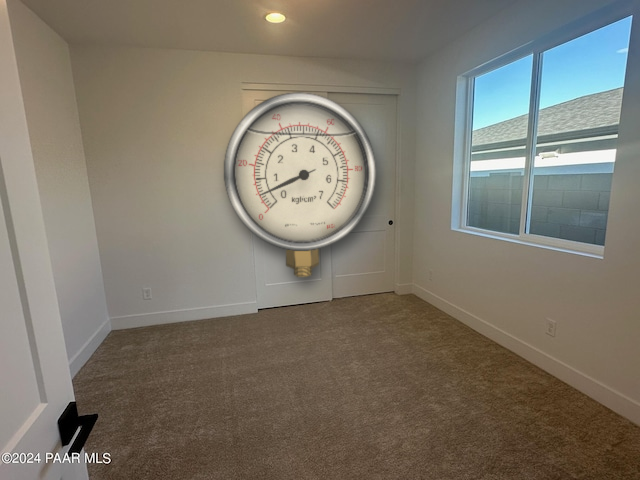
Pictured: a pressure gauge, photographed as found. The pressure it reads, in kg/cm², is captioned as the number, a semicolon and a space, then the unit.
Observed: 0.5; kg/cm²
